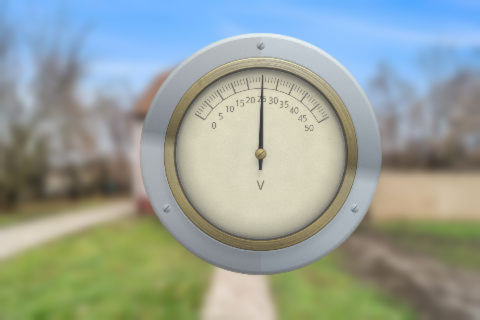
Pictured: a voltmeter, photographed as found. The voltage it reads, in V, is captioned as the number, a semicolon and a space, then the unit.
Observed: 25; V
